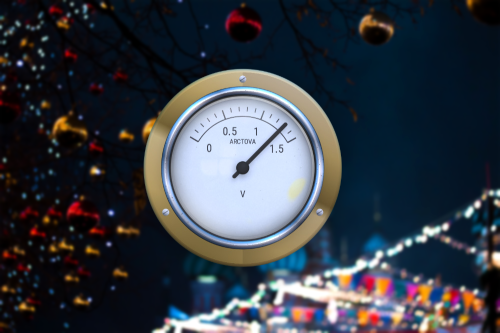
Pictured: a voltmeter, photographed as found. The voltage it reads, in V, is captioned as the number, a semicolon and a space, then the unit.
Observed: 1.3; V
